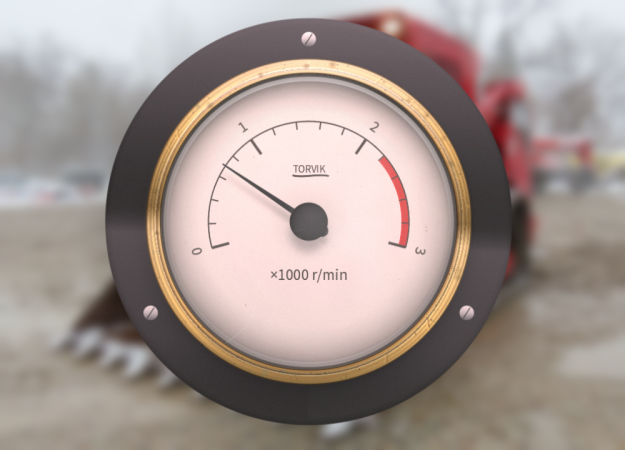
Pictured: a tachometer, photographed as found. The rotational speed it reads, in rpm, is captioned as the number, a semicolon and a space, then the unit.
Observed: 700; rpm
